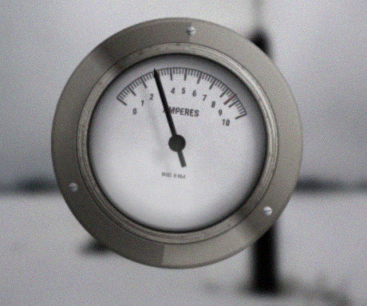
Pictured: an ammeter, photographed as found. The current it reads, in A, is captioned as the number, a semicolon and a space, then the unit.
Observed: 3; A
